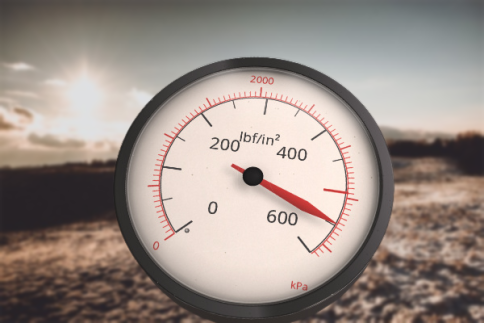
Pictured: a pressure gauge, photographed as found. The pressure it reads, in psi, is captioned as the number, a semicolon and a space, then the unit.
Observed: 550; psi
